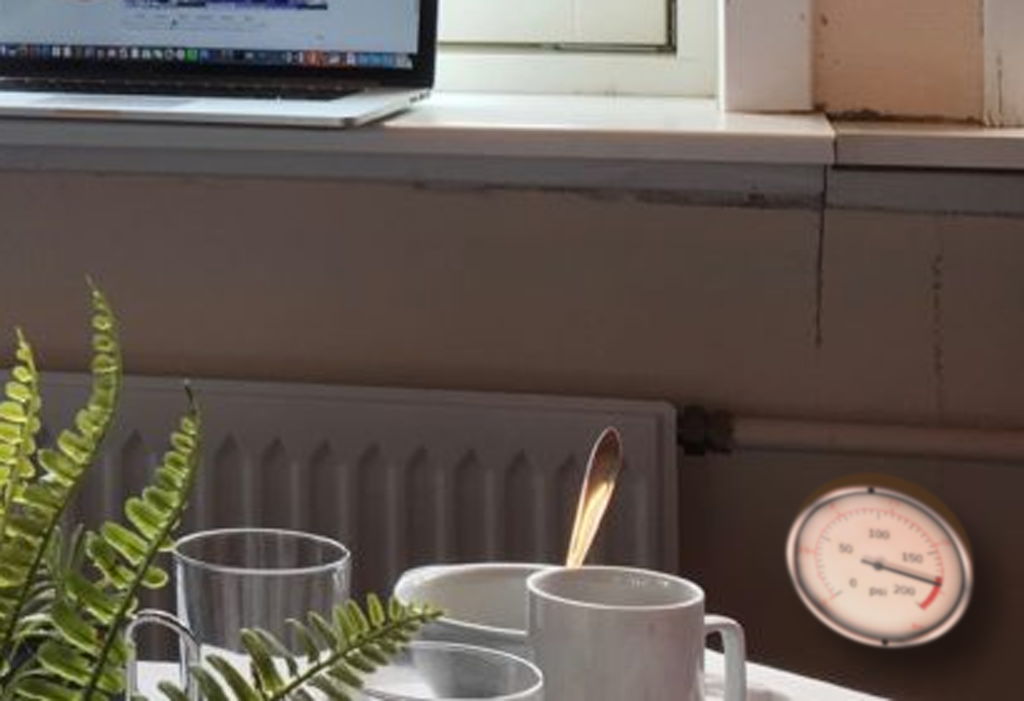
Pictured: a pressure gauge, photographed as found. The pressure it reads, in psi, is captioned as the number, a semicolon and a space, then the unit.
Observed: 175; psi
